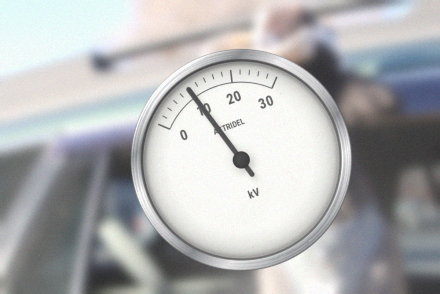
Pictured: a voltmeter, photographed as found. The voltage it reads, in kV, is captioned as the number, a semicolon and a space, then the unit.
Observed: 10; kV
